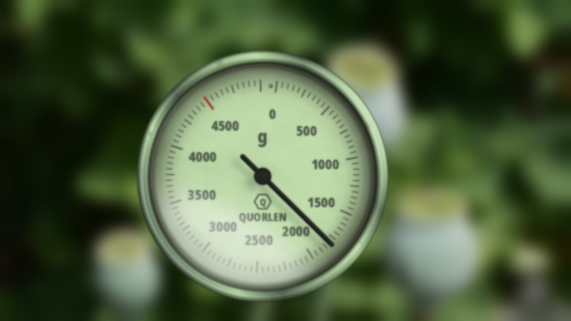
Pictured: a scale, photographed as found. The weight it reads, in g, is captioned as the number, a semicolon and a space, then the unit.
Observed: 1800; g
